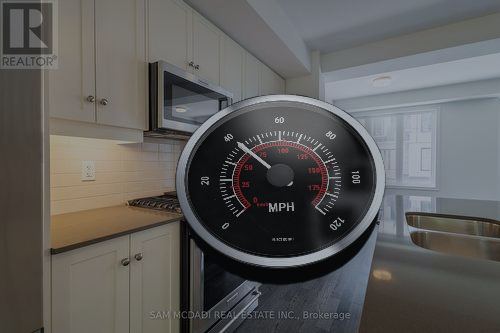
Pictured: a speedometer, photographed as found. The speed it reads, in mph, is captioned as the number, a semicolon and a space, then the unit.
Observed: 40; mph
